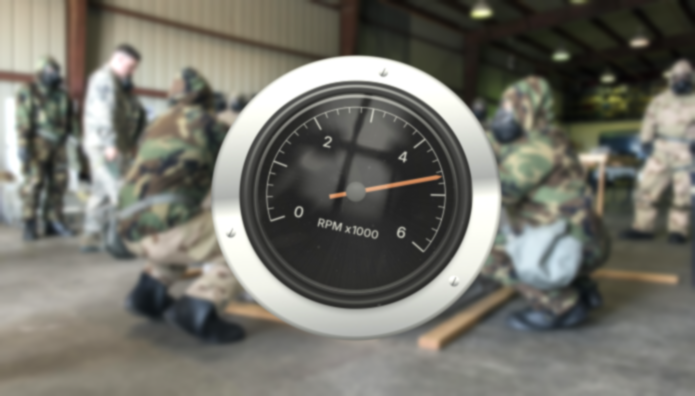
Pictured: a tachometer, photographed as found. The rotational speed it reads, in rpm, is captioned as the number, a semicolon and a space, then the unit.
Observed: 4700; rpm
